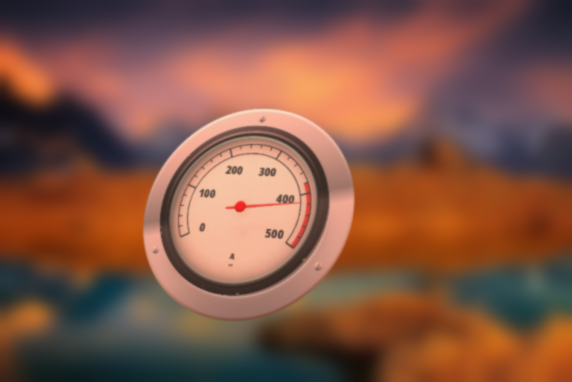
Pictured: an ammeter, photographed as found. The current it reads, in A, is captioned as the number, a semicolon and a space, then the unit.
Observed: 420; A
